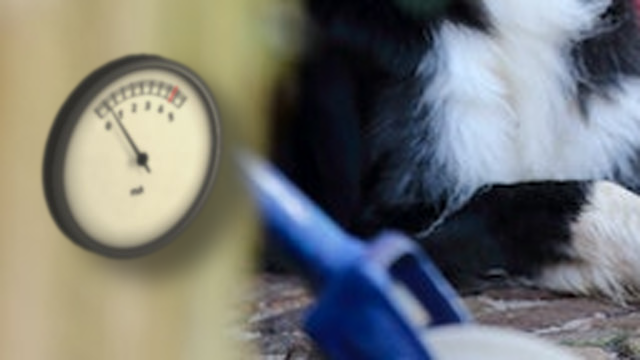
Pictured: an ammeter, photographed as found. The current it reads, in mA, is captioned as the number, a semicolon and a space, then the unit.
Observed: 0.5; mA
